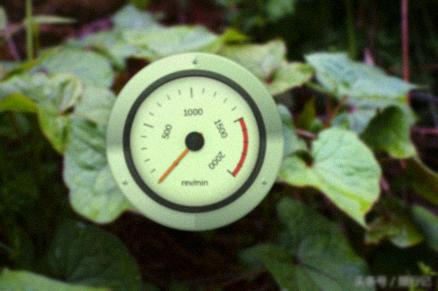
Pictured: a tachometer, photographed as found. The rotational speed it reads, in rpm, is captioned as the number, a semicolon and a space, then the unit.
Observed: 0; rpm
